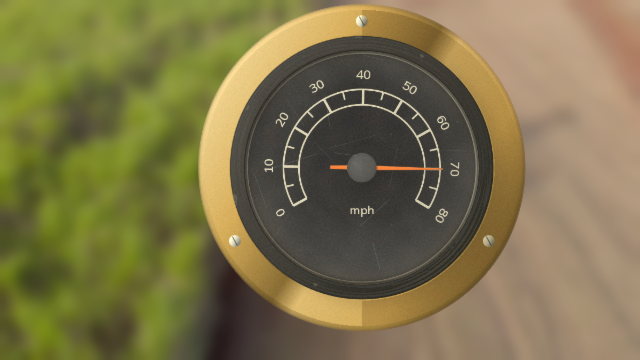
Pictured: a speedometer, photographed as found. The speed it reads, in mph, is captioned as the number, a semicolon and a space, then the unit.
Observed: 70; mph
